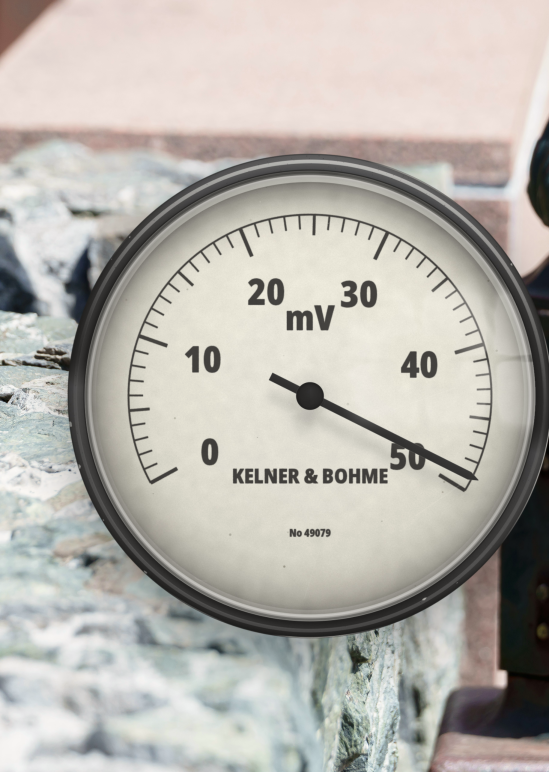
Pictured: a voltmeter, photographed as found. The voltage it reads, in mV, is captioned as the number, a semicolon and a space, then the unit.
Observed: 49; mV
